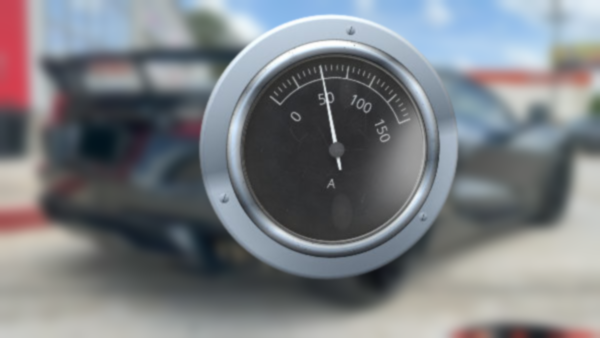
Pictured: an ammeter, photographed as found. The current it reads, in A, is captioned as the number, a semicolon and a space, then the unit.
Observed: 50; A
